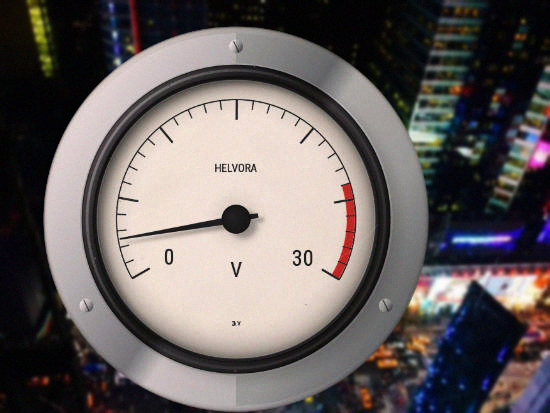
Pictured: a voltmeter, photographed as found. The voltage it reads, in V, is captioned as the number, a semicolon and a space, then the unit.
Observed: 2.5; V
